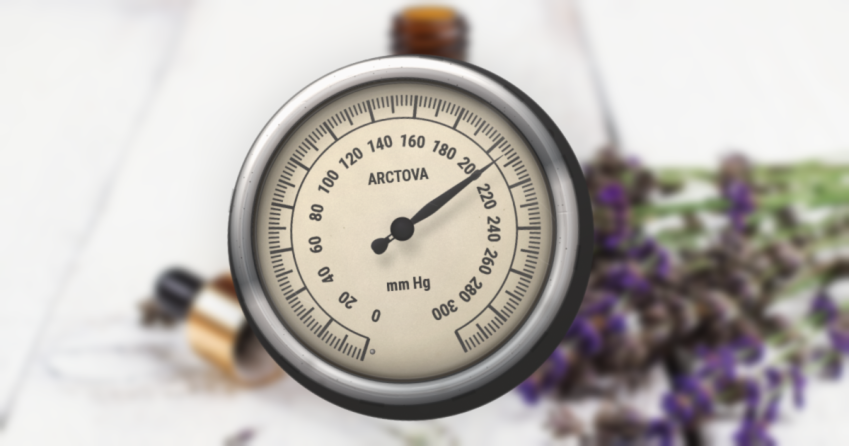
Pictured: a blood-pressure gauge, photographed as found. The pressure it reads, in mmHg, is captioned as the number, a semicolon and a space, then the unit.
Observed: 206; mmHg
